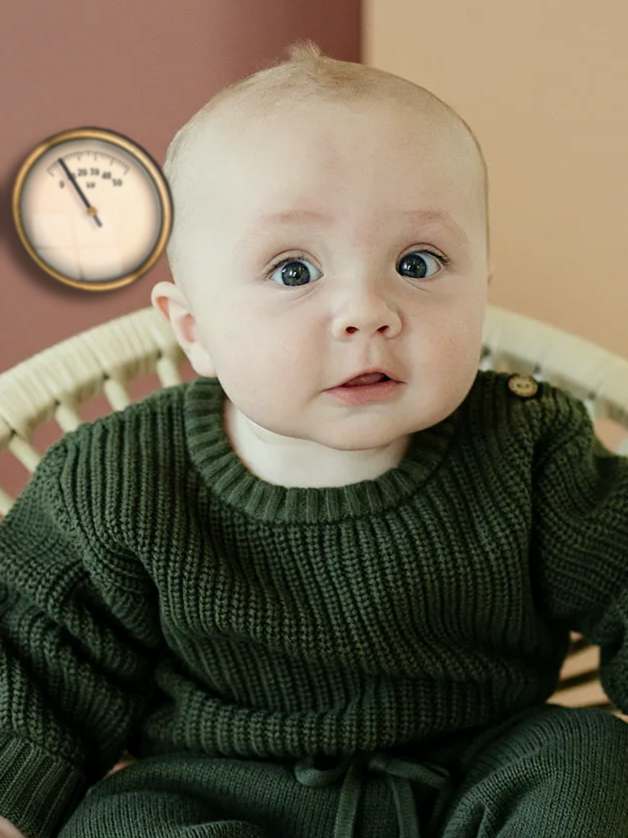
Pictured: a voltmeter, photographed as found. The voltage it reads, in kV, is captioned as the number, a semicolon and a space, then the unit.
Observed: 10; kV
